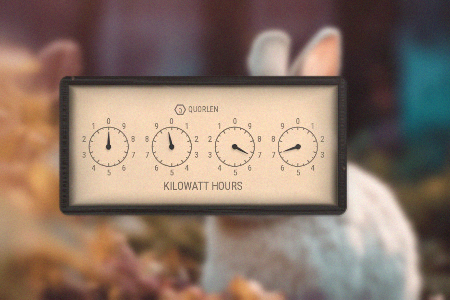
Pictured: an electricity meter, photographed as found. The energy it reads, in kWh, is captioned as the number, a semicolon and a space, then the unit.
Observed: 9967; kWh
